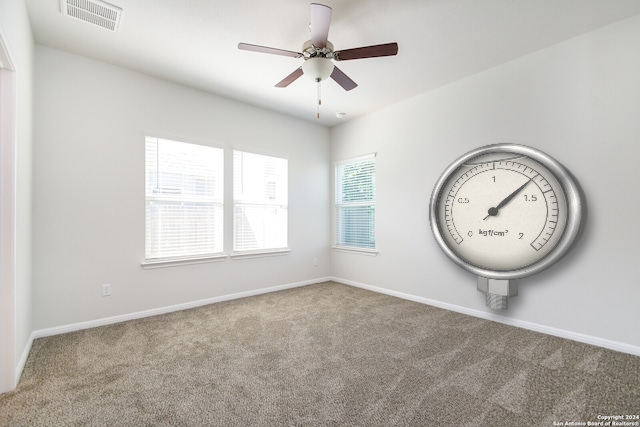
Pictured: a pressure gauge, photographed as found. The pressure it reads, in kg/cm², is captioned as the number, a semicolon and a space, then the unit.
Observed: 1.35; kg/cm²
